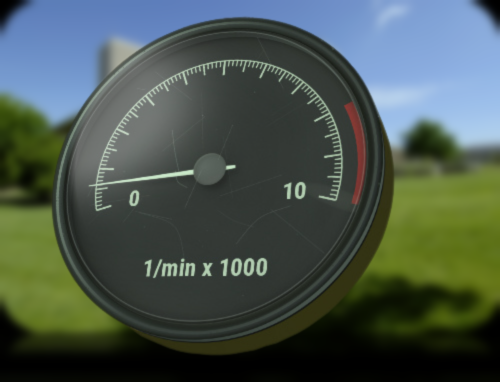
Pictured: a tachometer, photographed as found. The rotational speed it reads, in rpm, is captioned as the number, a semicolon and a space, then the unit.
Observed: 500; rpm
